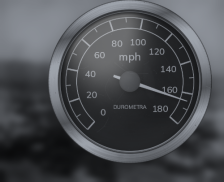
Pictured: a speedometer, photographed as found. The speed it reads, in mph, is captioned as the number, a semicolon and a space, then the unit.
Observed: 165; mph
